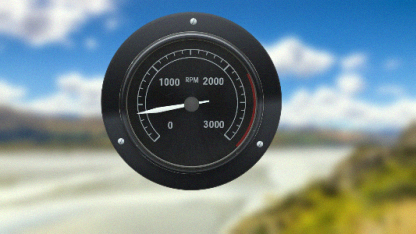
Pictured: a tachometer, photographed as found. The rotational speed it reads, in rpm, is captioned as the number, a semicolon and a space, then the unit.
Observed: 400; rpm
